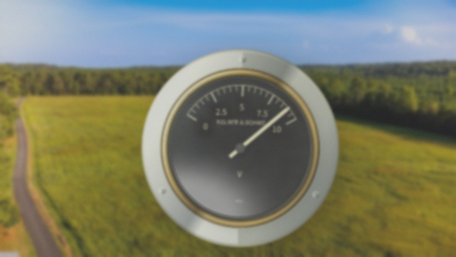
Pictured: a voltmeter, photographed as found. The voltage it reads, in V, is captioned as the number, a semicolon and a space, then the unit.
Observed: 9; V
